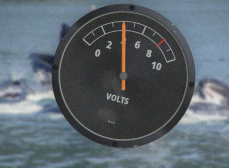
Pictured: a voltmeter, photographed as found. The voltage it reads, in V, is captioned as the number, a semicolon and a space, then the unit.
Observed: 4; V
